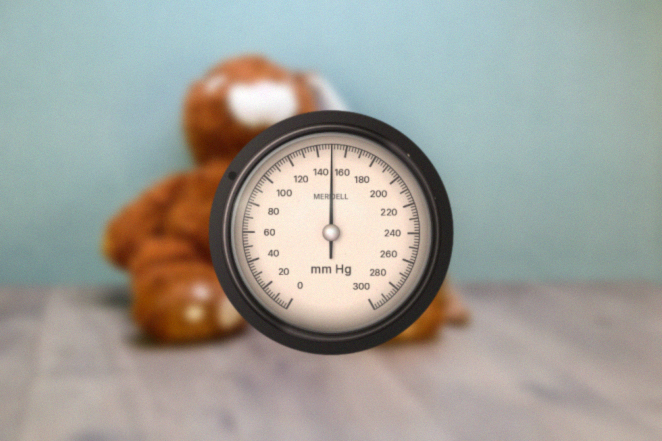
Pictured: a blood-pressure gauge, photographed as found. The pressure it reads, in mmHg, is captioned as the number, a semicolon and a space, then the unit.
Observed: 150; mmHg
